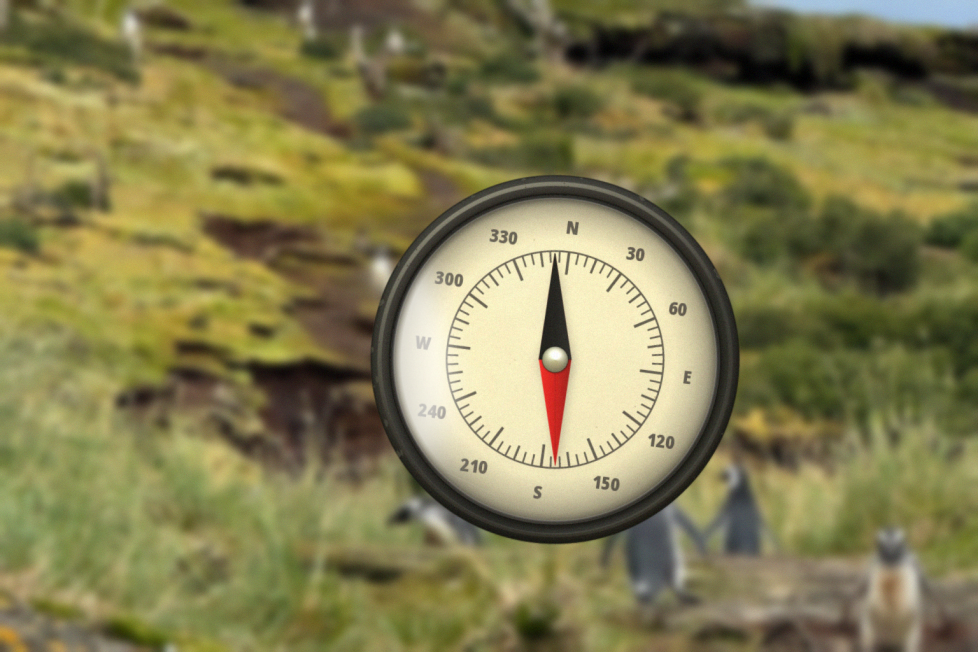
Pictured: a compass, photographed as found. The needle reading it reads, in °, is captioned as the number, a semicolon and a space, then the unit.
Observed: 172.5; °
